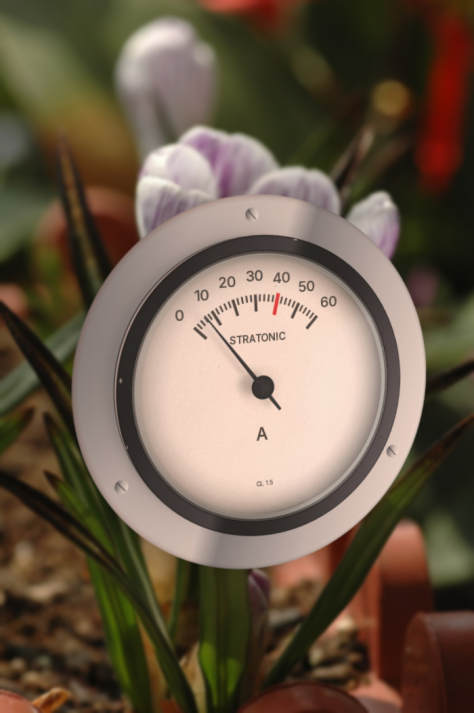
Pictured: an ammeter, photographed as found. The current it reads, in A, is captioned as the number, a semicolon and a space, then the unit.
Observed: 6; A
